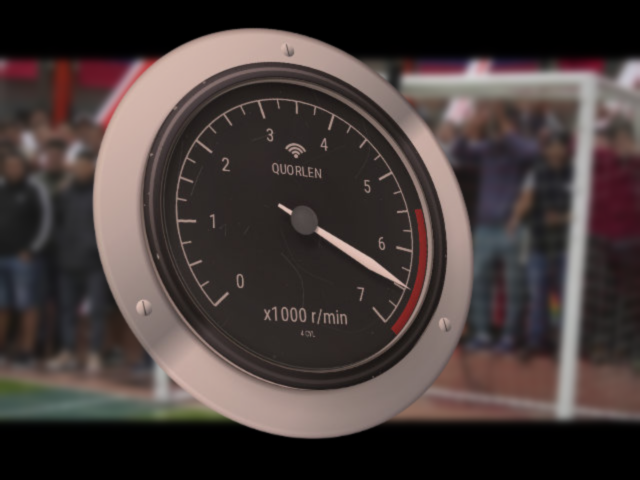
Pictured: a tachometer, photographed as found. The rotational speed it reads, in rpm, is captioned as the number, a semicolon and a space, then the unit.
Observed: 6500; rpm
